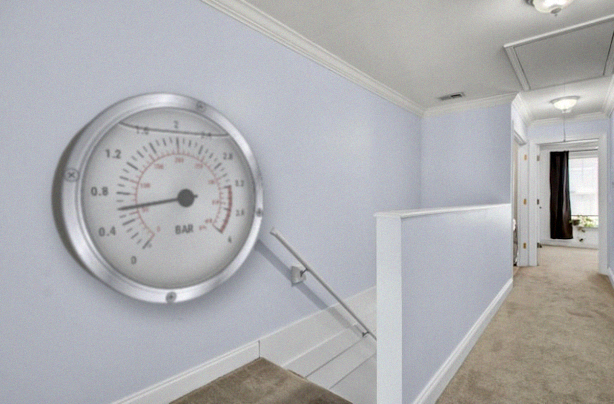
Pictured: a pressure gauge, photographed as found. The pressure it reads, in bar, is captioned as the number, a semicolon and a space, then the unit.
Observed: 0.6; bar
